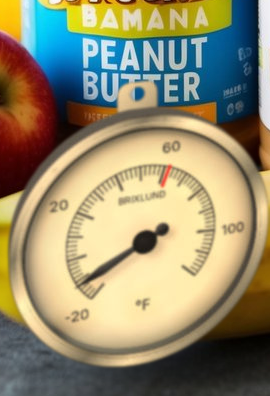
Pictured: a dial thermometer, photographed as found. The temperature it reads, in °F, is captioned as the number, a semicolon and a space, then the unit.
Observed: -10; °F
